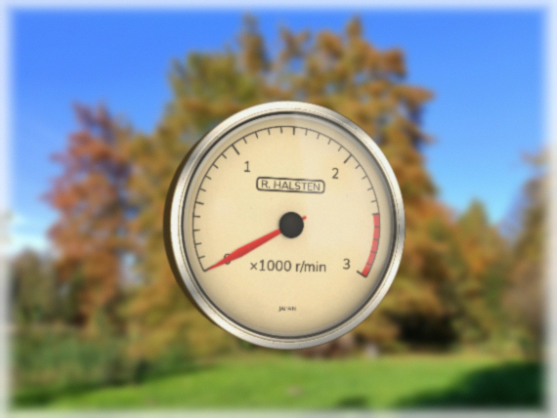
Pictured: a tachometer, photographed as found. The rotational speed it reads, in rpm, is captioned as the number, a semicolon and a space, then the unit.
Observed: 0; rpm
